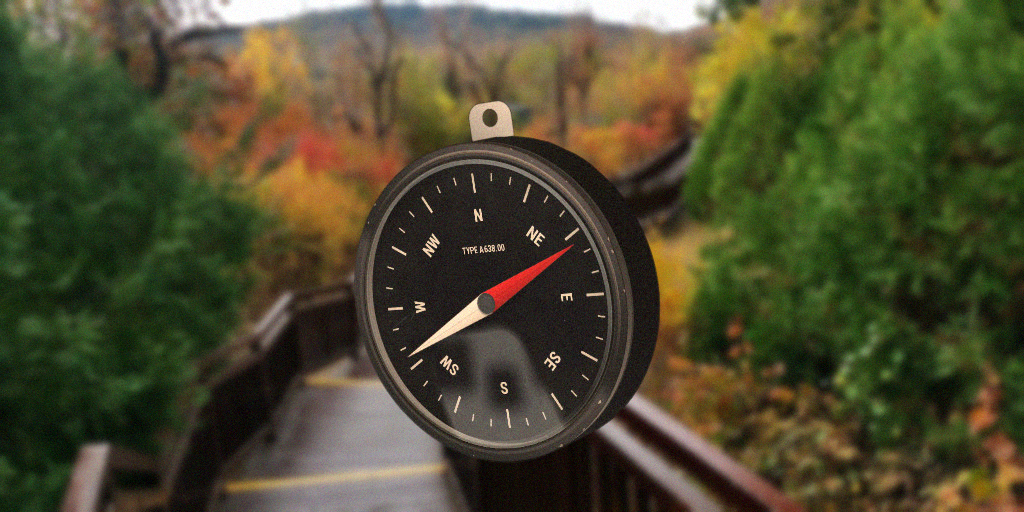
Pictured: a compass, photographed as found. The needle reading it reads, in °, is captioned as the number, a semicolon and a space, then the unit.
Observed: 65; °
